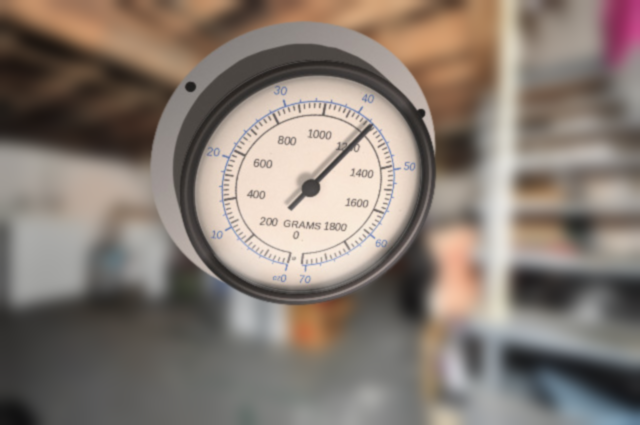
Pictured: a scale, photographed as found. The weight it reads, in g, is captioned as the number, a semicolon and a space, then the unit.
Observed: 1200; g
